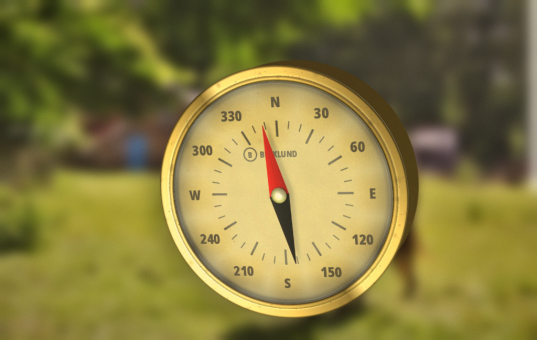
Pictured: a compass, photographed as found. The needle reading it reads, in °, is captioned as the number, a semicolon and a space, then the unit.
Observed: 350; °
